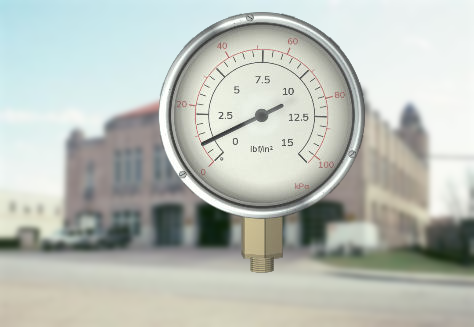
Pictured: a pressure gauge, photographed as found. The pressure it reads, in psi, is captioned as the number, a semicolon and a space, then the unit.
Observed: 1; psi
